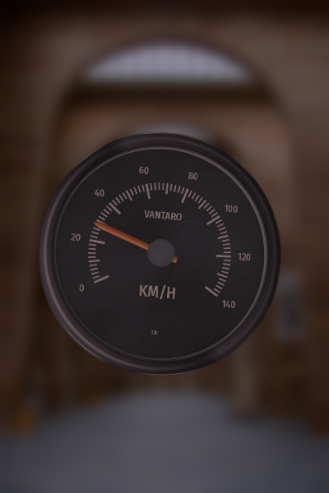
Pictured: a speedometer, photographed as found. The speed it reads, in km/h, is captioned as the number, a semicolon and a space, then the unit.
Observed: 28; km/h
